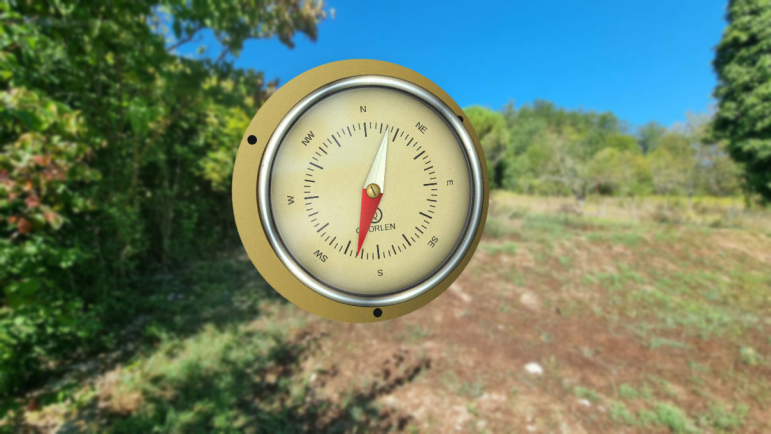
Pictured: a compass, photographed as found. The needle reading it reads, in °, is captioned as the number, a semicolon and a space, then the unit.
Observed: 200; °
